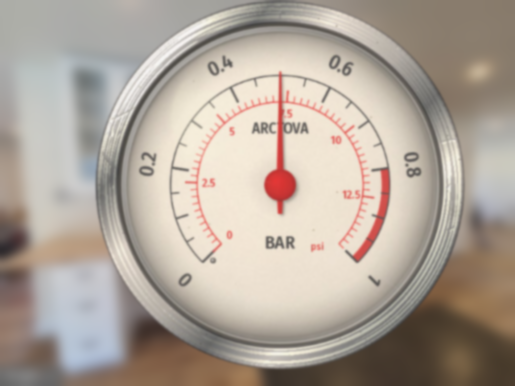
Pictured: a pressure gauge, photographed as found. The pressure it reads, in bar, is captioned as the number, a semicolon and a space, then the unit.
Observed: 0.5; bar
